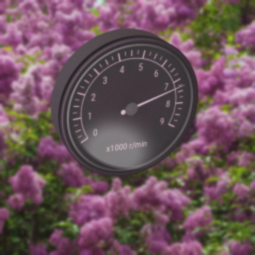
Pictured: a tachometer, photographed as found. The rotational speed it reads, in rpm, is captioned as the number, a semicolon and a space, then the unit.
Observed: 7250; rpm
